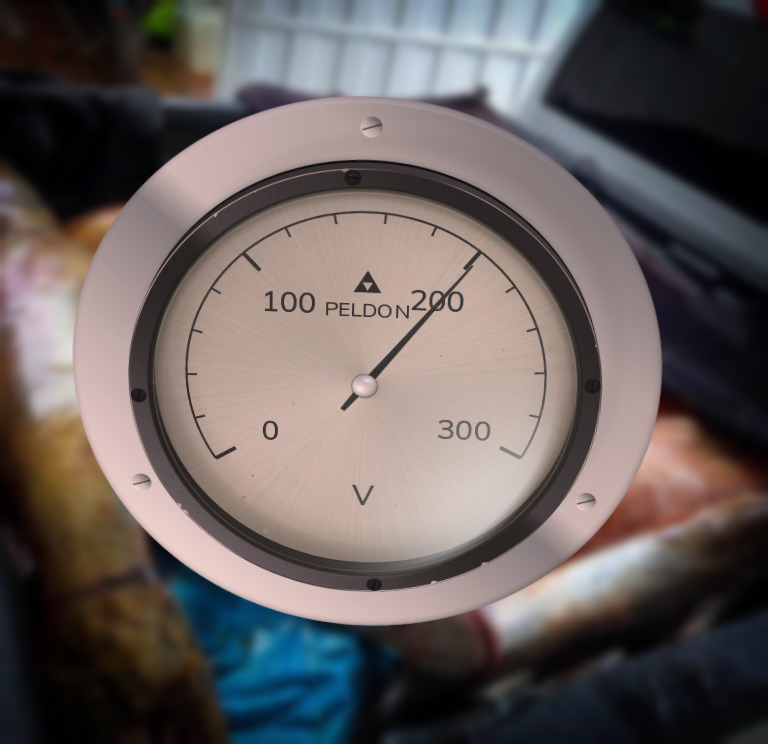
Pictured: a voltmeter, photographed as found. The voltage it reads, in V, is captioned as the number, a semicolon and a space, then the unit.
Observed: 200; V
